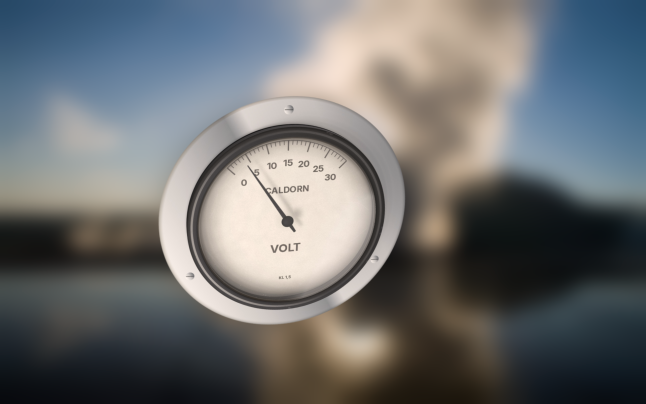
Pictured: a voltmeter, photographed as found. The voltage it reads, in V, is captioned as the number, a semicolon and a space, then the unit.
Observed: 4; V
